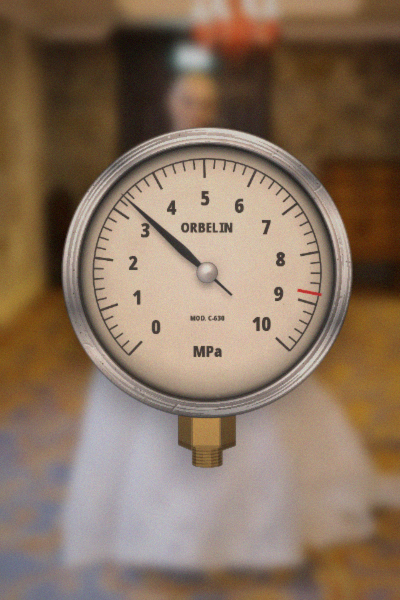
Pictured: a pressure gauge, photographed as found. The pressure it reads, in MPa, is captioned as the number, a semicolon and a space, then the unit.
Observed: 3.3; MPa
